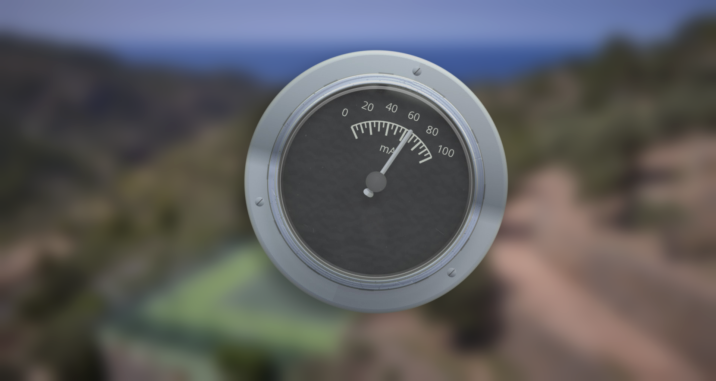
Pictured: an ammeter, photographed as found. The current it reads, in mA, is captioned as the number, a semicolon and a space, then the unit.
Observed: 65; mA
